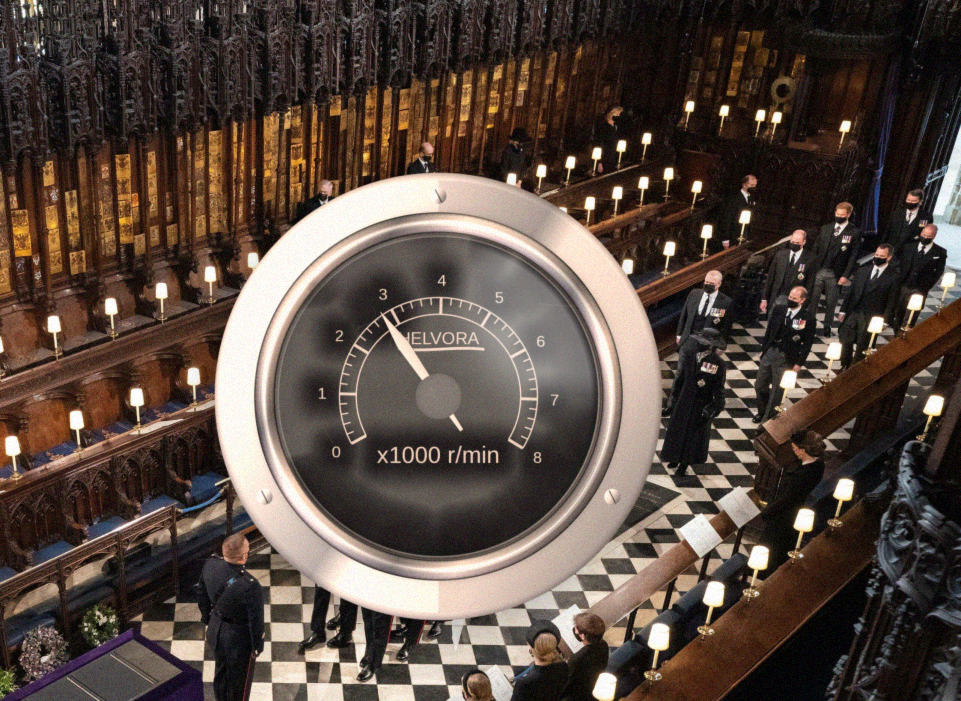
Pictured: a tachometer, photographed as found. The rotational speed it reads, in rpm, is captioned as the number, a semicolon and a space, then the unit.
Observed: 2800; rpm
